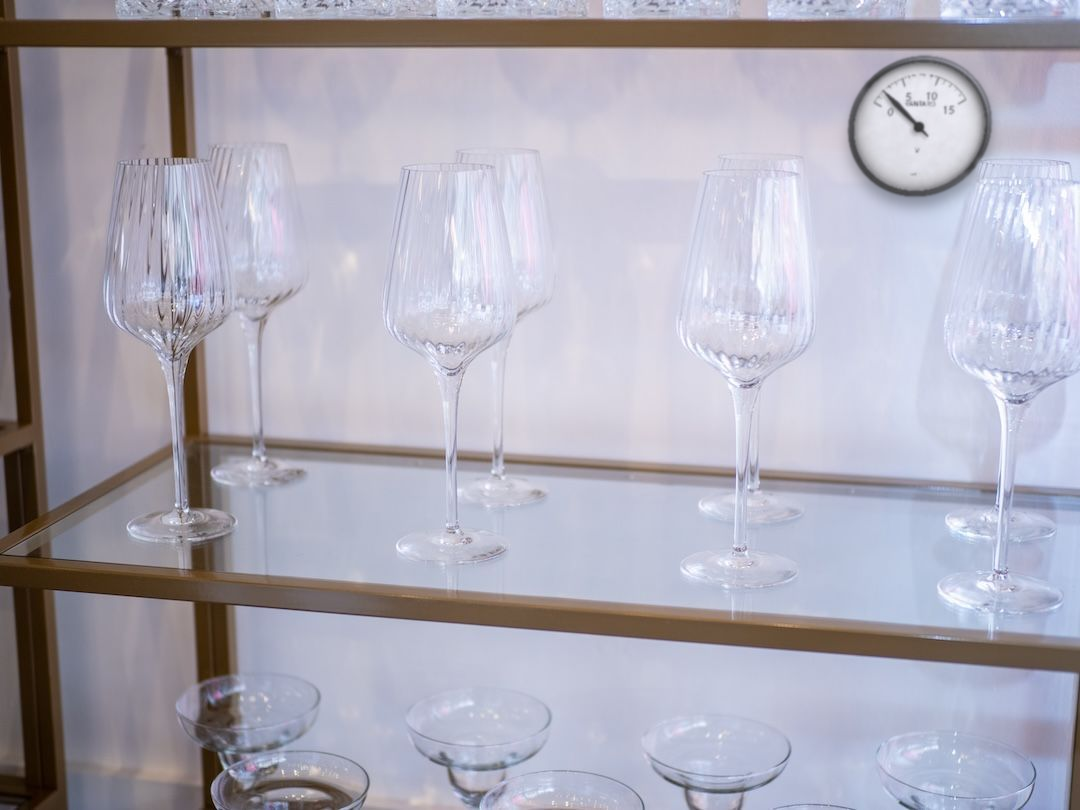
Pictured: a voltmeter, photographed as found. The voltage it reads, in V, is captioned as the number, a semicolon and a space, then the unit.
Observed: 2; V
